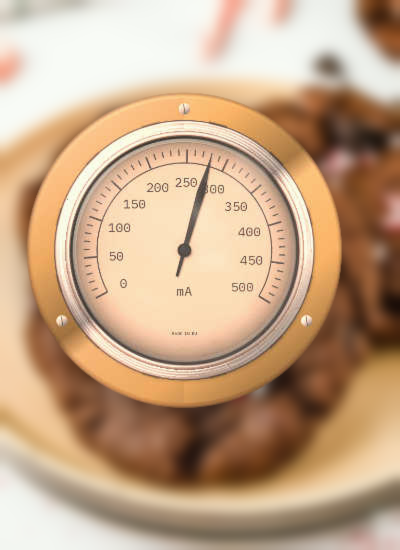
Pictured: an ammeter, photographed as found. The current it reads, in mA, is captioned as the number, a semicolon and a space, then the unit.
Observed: 280; mA
